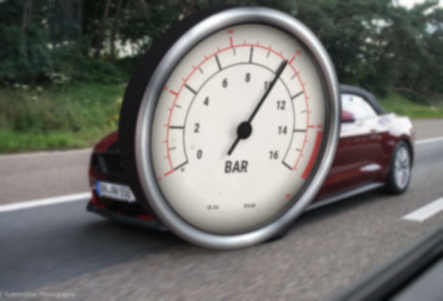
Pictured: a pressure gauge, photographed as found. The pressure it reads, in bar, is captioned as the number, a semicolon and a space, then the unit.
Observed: 10; bar
